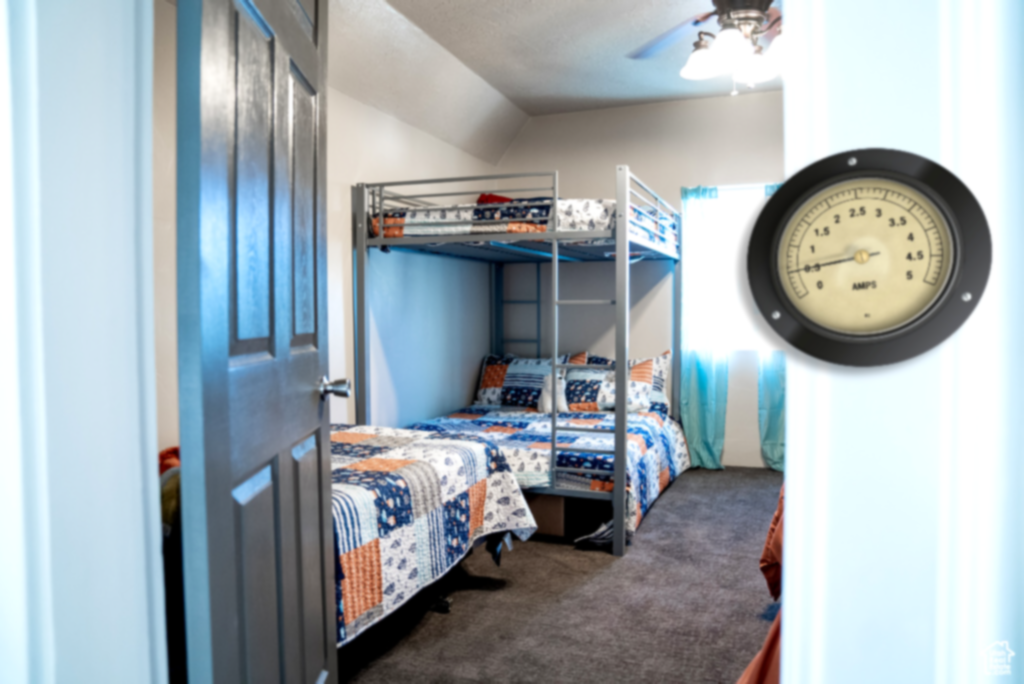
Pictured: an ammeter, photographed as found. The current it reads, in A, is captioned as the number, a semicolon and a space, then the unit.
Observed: 0.5; A
